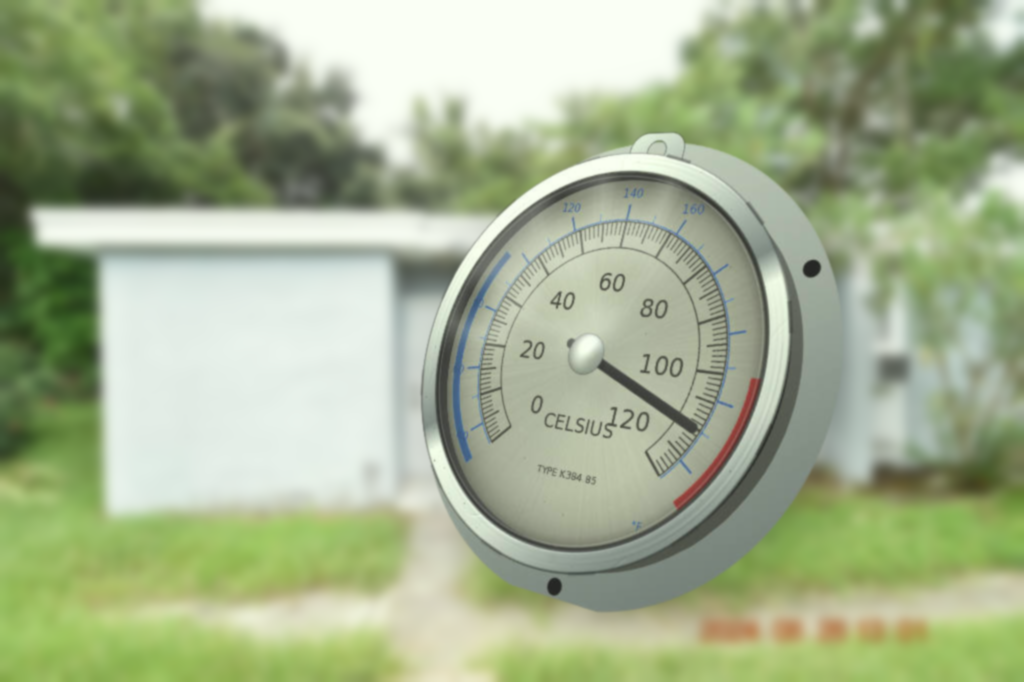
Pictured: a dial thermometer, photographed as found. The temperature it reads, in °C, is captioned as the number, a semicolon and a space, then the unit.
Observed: 110; °C
